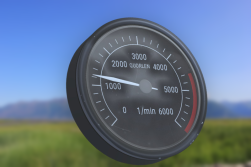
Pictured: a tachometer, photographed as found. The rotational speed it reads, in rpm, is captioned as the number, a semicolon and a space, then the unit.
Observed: 1200; rpm
